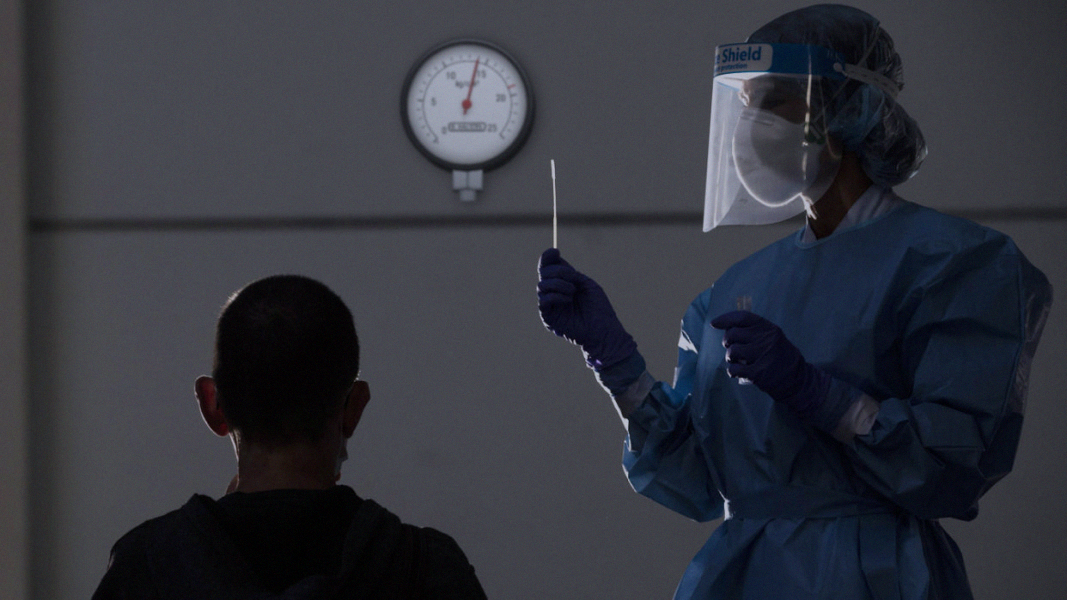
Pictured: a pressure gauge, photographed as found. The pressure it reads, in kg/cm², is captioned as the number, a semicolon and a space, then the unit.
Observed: 14; kg/cm²
